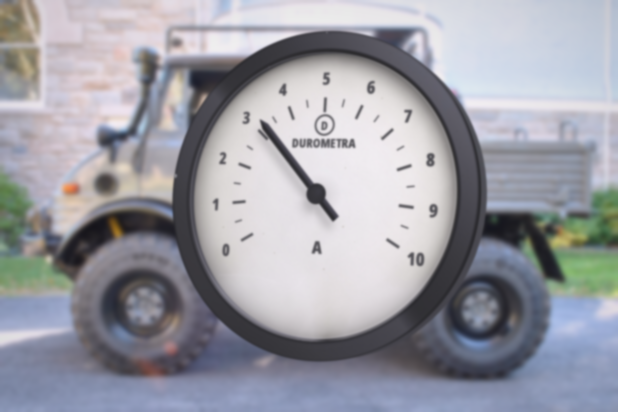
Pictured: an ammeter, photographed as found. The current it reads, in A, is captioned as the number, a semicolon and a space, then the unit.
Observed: 3.25; A
